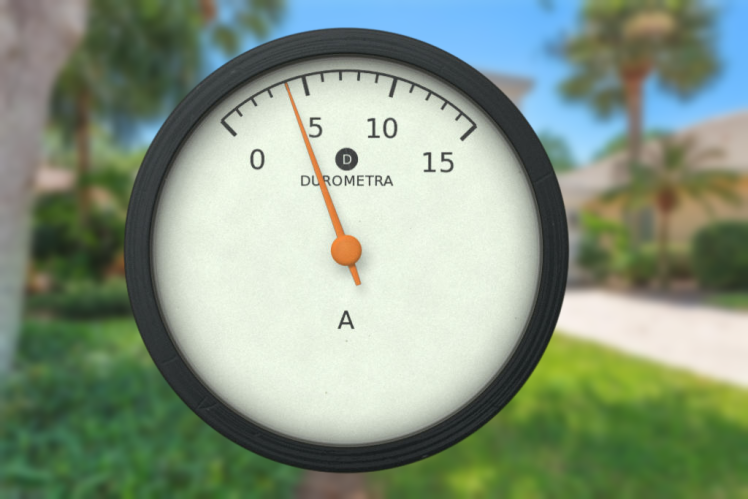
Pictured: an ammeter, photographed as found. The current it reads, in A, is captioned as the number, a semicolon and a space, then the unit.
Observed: 4; A
